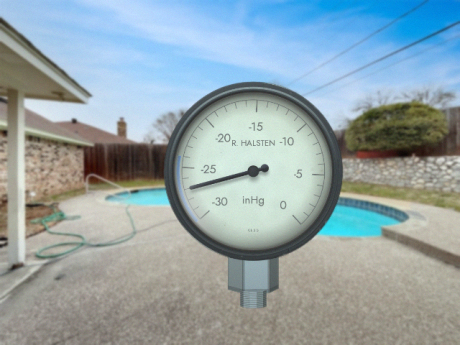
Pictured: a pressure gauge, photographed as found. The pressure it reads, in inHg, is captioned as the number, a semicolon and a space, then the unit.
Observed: -27; inHg
